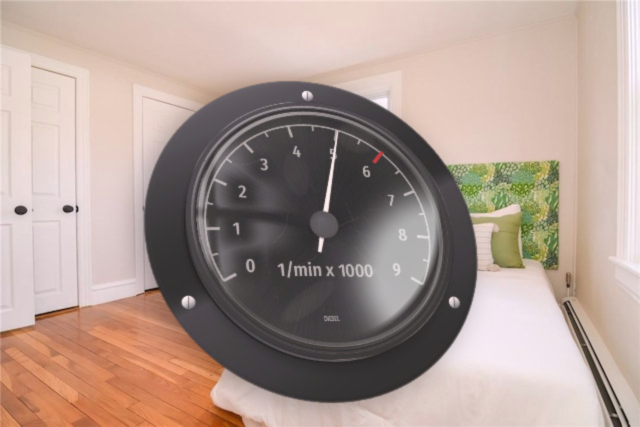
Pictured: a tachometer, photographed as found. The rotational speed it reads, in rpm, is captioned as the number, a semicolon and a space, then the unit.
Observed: 5000; rpm
